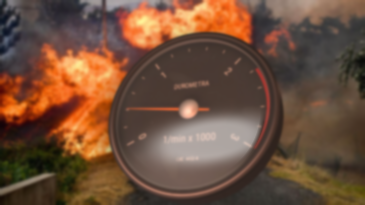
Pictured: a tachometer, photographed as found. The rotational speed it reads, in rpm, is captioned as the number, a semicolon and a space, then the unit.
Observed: 400; rpm
